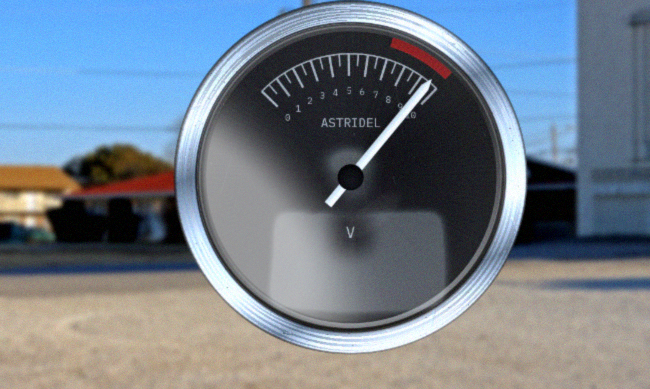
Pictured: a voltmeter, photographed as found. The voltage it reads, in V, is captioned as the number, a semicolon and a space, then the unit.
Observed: 9.5; V
